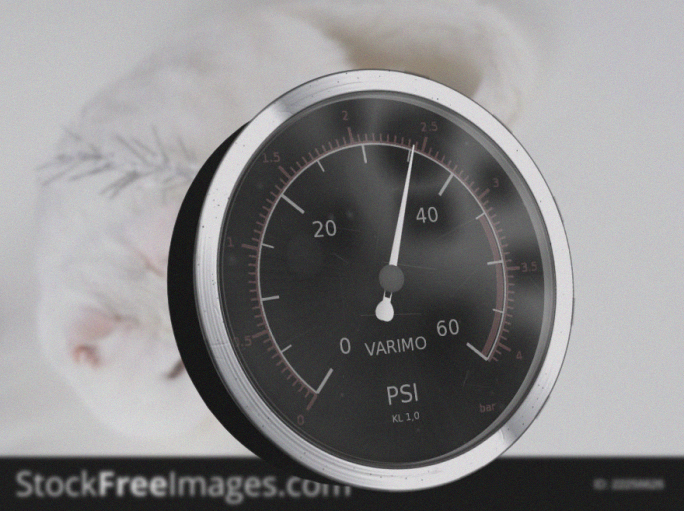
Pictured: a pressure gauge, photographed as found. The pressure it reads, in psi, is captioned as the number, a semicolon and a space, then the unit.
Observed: 35; psi
